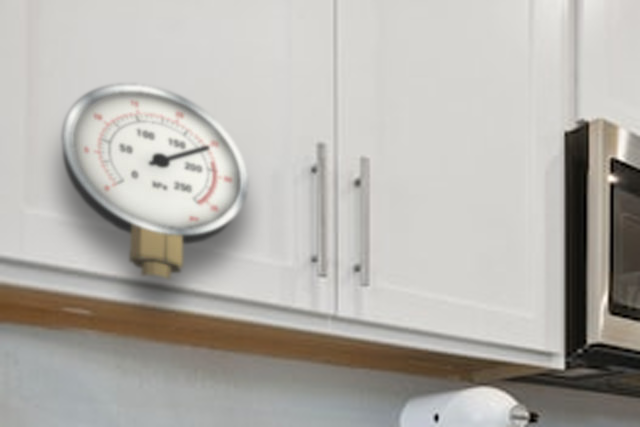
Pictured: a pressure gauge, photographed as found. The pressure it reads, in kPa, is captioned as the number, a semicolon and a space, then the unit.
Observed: 175; kPa
